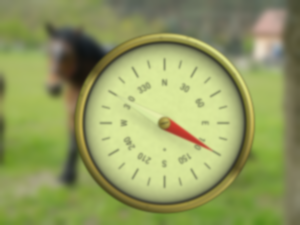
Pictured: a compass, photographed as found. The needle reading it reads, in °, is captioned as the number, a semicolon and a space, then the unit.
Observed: 120; °
